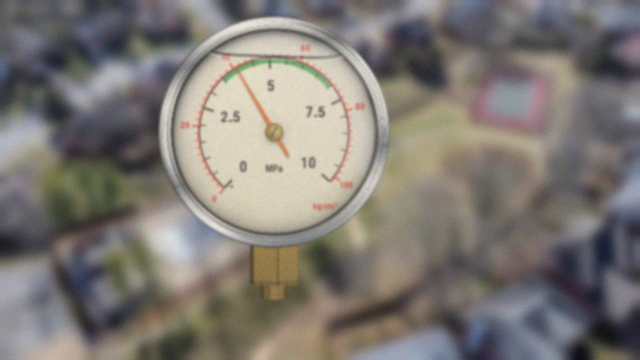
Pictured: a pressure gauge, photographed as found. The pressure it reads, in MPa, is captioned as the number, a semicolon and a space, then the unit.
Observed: 4; MPa
